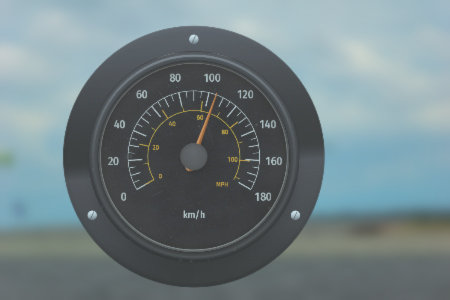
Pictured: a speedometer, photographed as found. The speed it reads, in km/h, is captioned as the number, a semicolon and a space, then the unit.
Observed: 105; km/h
